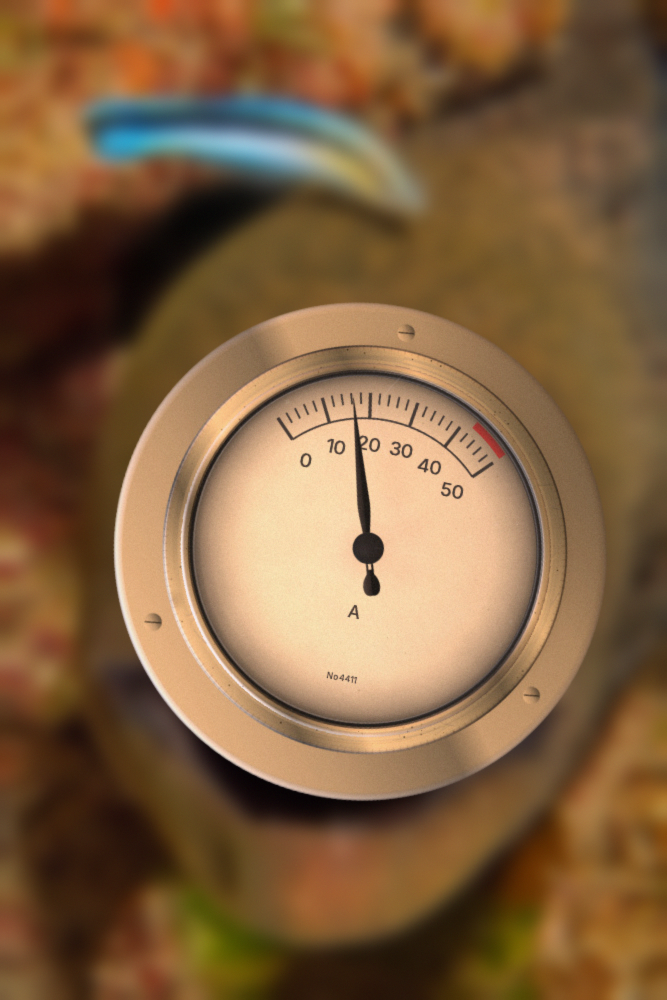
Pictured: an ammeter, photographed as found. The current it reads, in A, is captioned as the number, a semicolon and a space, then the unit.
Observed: 16; A
